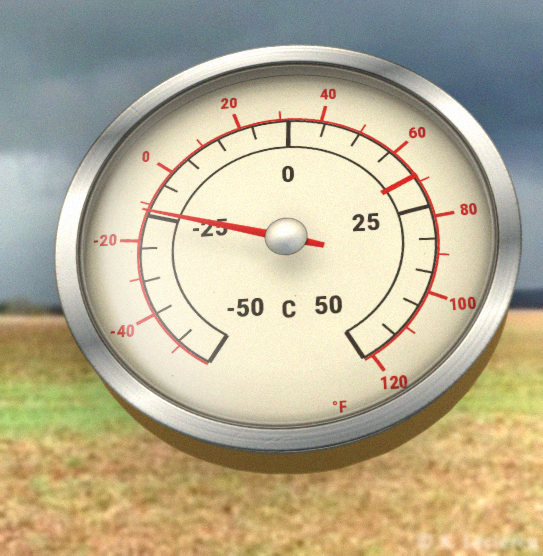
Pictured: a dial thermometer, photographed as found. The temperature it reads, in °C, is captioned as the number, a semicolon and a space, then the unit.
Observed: -25; °C
